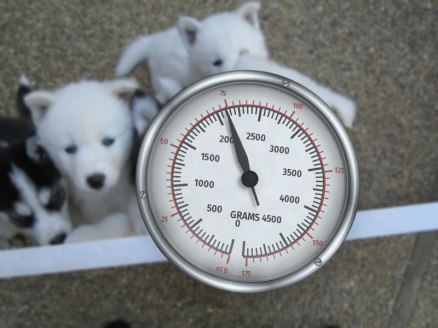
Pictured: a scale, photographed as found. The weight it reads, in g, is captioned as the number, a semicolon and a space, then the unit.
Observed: 2100; g
